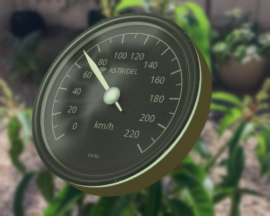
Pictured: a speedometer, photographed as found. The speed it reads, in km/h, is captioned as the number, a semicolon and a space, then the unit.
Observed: 70; km/h
